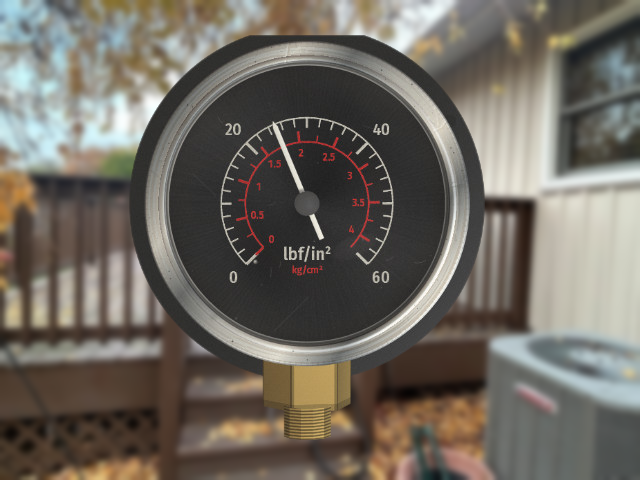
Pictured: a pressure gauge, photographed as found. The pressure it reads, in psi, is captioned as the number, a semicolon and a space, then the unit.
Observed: 25; psi
